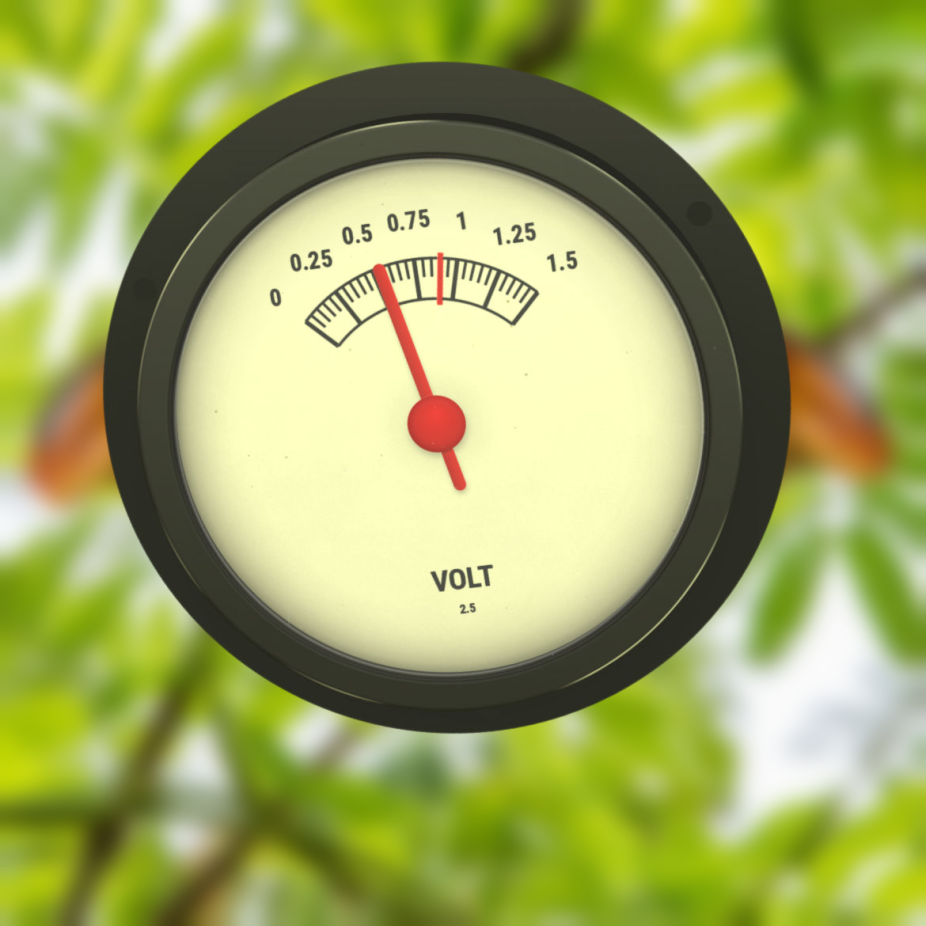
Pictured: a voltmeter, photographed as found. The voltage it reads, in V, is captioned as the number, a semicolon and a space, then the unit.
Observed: 0.55; V
